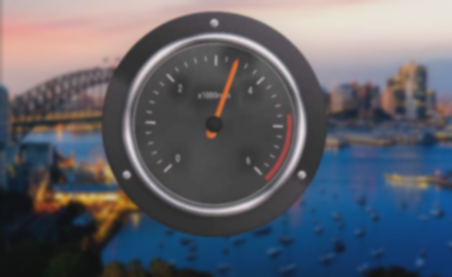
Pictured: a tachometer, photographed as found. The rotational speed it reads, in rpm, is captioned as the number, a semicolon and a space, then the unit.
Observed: 3400; rpm
